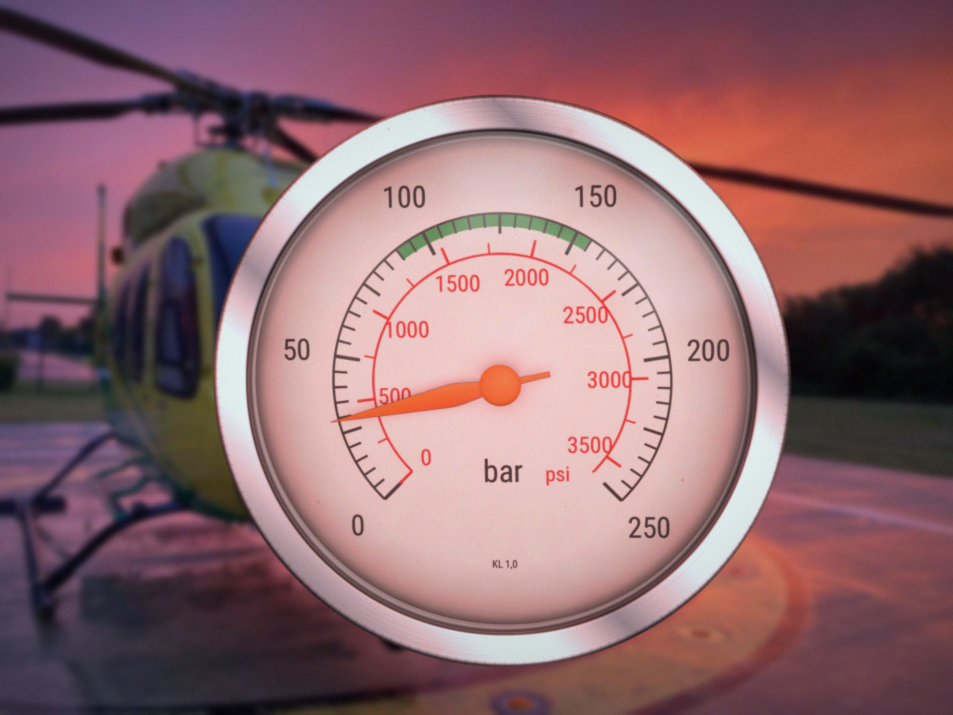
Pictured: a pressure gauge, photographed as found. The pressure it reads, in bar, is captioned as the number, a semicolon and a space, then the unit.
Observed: 30; bar
